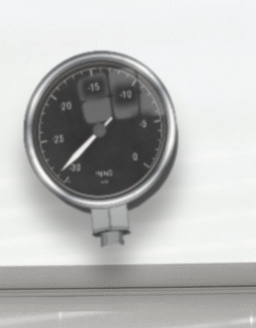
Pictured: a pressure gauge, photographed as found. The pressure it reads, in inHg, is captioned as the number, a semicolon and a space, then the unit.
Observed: -29; inHg
